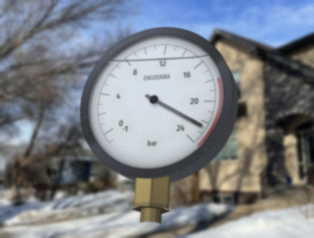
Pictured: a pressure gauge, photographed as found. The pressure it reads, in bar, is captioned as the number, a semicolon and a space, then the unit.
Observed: 22.5; bar
